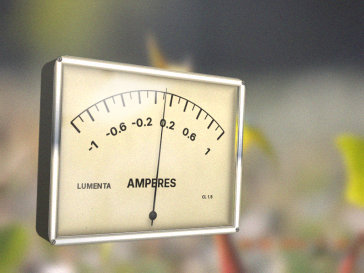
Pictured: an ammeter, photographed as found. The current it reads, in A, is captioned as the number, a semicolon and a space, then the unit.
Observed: 0.1; A
